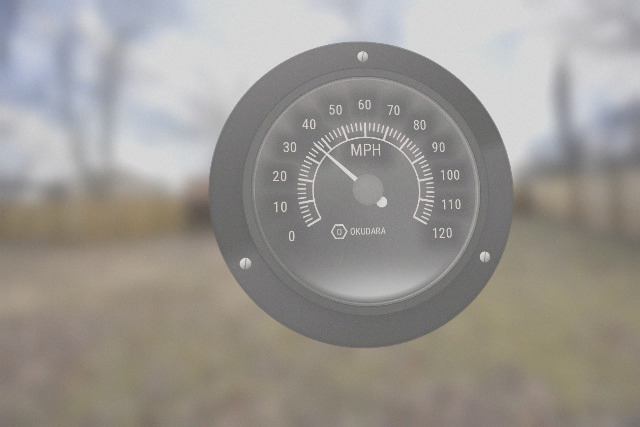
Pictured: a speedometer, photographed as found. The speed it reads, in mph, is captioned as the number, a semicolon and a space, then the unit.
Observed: 36; mph
